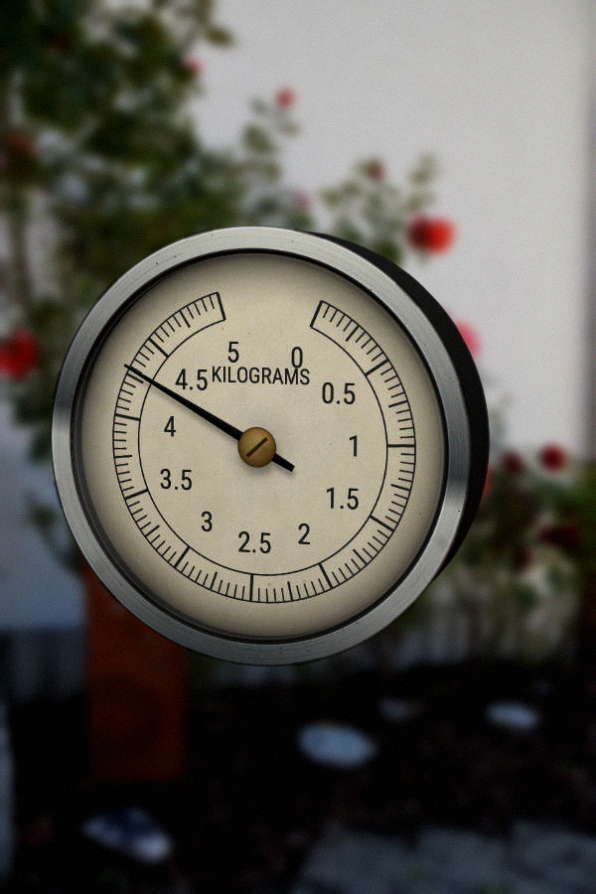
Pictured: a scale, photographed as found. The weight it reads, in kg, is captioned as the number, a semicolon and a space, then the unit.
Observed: 4.3; kg
